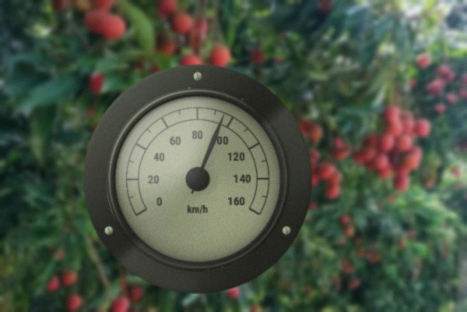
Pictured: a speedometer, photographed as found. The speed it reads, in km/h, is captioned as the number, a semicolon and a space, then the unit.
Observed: 95; km/h
